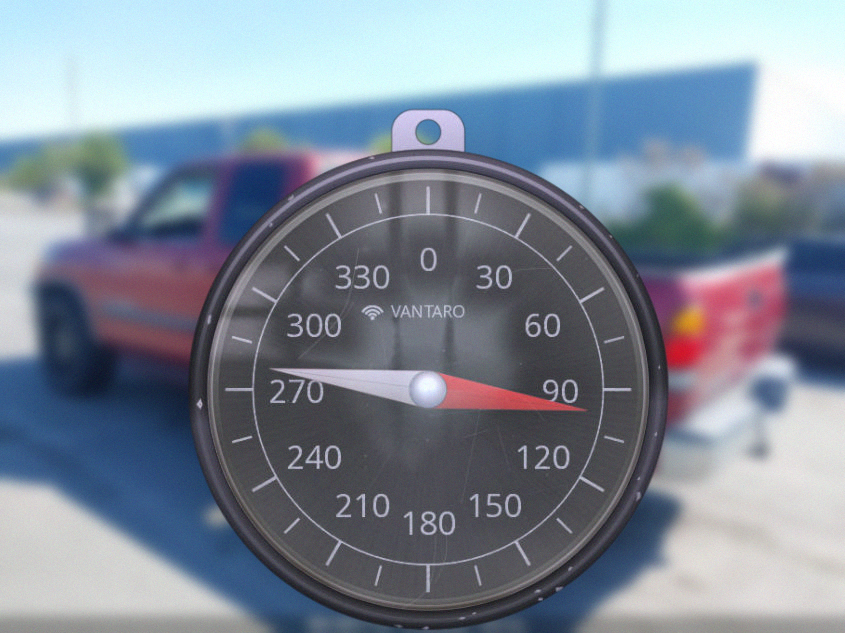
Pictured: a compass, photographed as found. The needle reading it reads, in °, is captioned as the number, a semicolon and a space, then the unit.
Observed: 97.5; °
